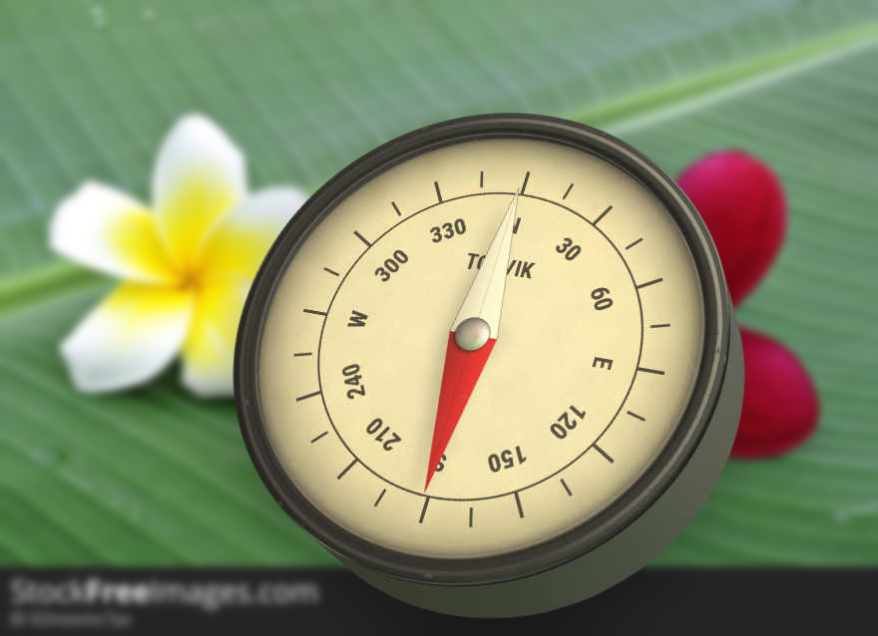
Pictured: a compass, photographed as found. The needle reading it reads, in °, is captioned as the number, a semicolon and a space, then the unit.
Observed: 180; °
